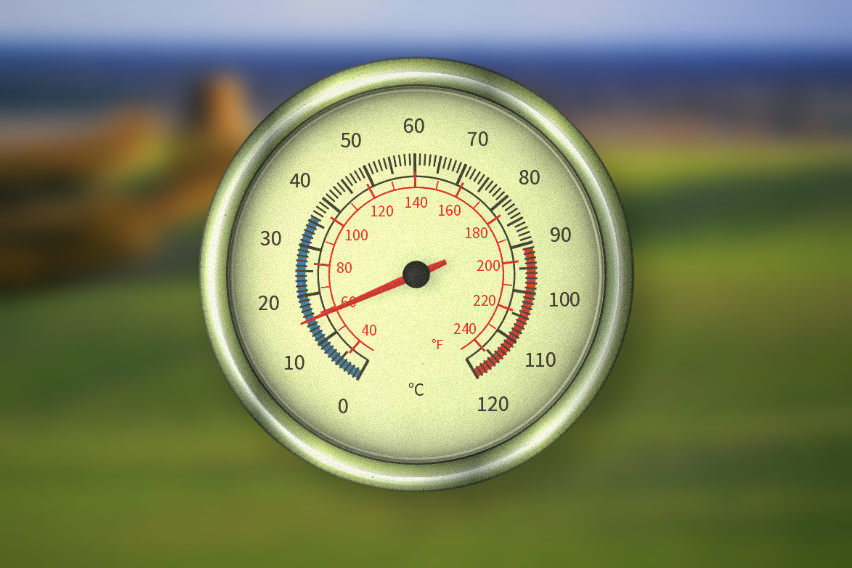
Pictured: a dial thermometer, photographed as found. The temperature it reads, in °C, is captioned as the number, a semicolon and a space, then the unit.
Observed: 15; °C
